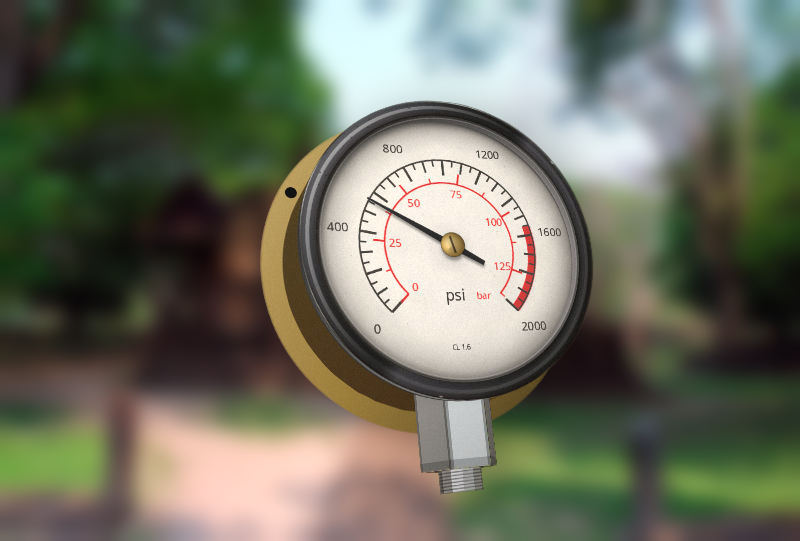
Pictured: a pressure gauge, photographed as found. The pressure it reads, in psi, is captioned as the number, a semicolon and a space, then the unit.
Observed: 550; psi
